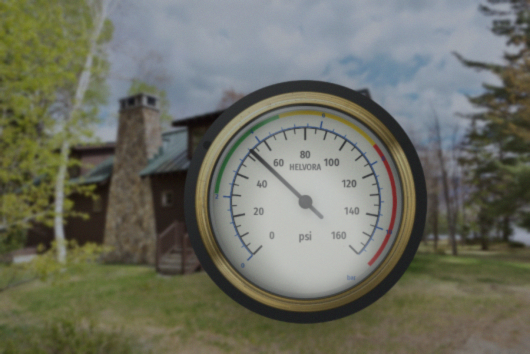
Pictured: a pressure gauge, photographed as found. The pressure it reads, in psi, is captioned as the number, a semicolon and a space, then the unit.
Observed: 52.5; psi
